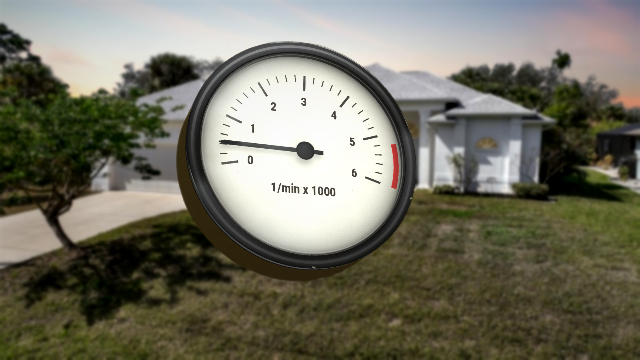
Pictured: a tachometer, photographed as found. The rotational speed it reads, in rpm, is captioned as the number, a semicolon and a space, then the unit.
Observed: 400; rpm
